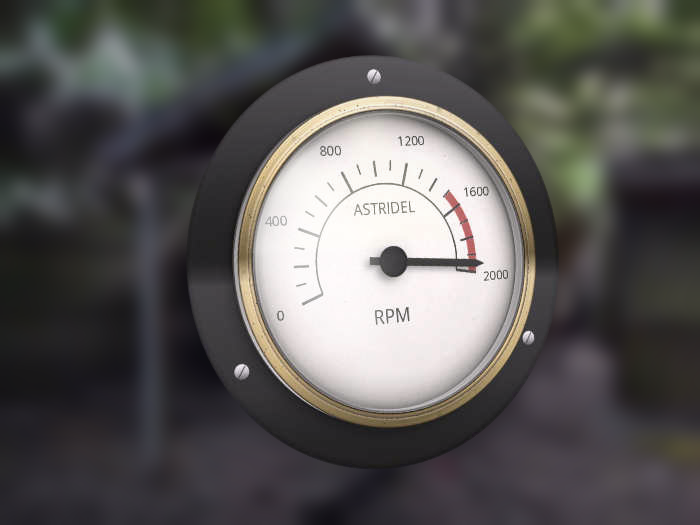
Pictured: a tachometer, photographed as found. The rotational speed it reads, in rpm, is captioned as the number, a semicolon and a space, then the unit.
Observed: 1950; rpm
